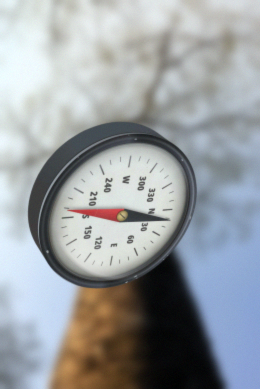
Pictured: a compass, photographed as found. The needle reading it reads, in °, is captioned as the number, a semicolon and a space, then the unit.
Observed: 190; °
